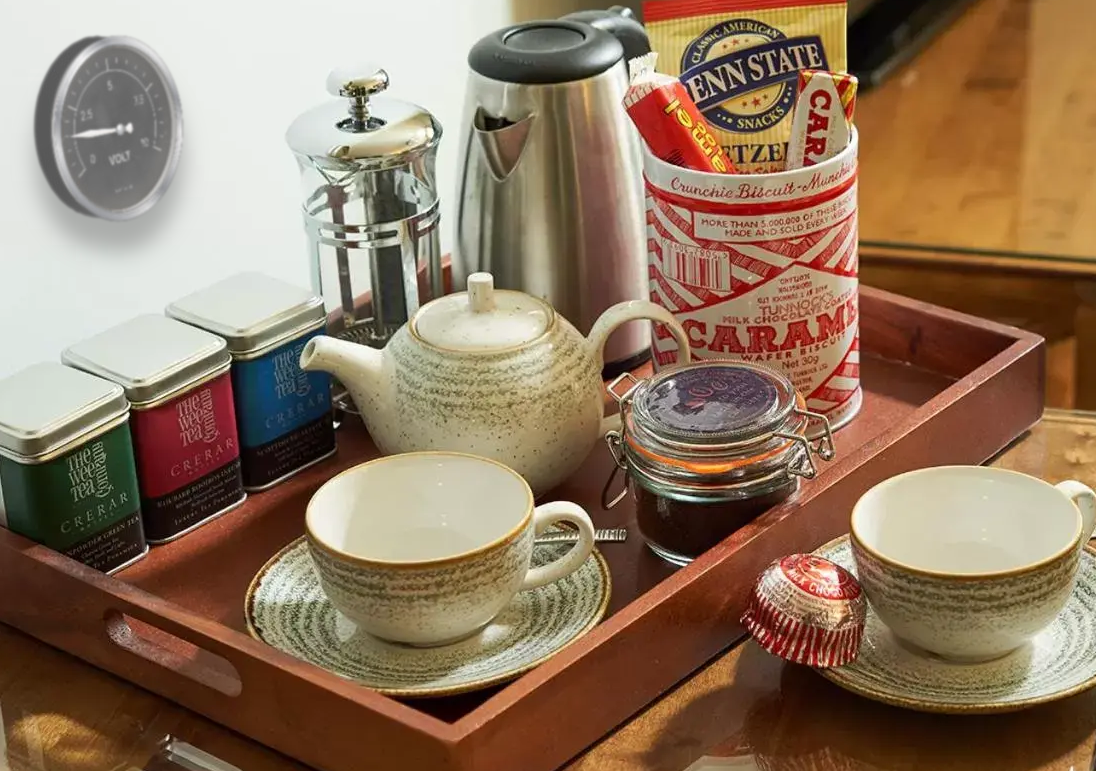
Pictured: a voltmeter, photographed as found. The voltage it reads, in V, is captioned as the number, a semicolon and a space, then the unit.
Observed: 1.5; V
